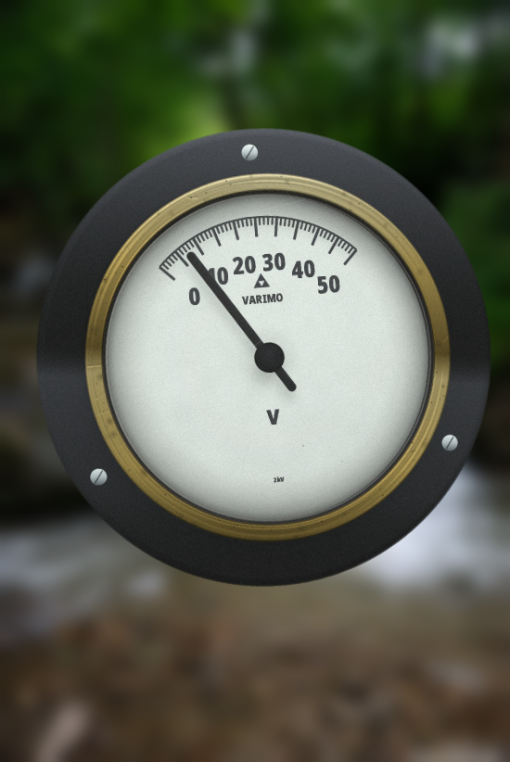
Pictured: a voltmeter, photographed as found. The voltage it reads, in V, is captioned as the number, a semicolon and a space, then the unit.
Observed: 7; V
